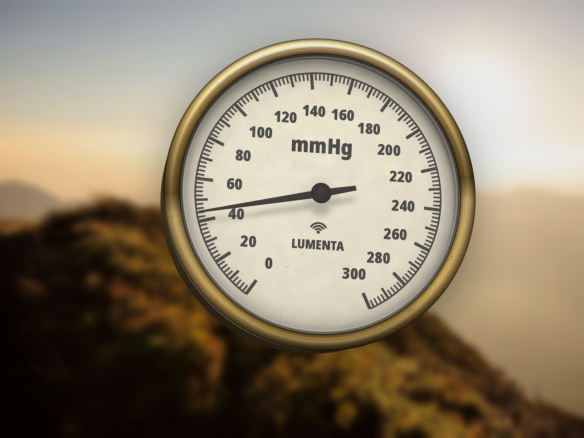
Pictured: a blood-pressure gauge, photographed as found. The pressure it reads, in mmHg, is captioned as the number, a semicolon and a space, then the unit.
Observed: 44; mmHg
